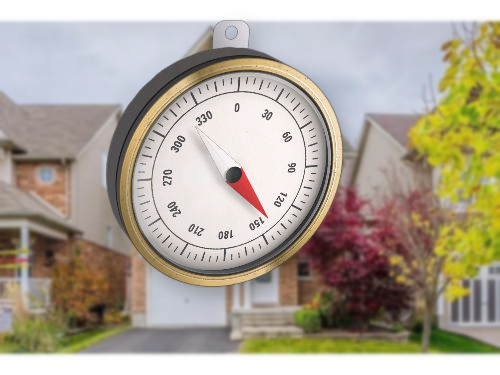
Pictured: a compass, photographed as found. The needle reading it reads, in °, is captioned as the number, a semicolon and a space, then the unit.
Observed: 140; °
